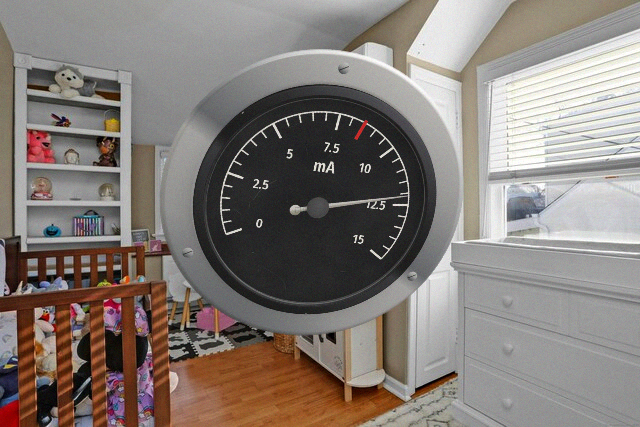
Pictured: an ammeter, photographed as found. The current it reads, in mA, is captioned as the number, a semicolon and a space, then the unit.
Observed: 12; mA
